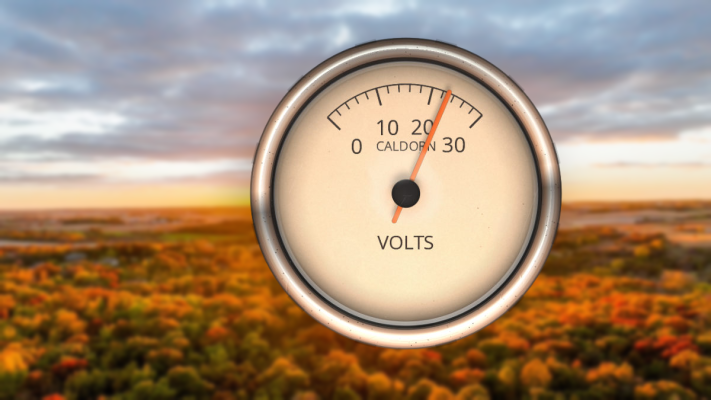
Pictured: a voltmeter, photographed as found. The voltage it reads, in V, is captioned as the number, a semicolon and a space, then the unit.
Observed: 23; V
